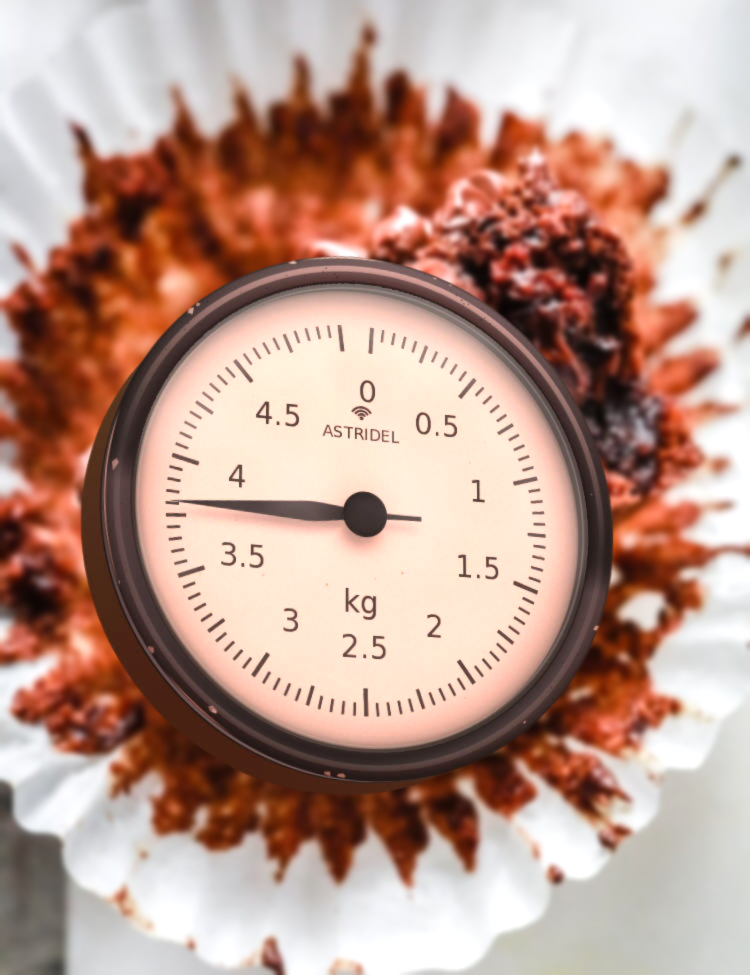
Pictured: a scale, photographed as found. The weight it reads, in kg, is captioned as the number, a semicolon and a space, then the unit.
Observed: 3.8; kg
